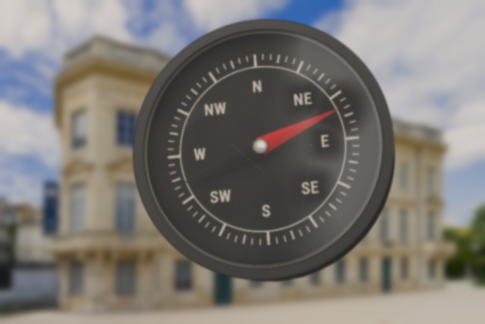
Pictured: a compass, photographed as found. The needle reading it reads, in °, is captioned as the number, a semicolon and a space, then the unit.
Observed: 70; °
